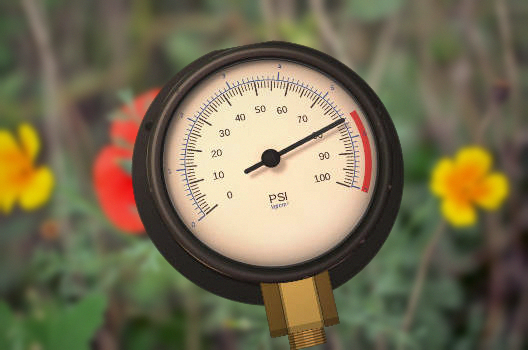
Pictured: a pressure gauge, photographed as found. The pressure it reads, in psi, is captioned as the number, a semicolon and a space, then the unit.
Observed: 80; psi
